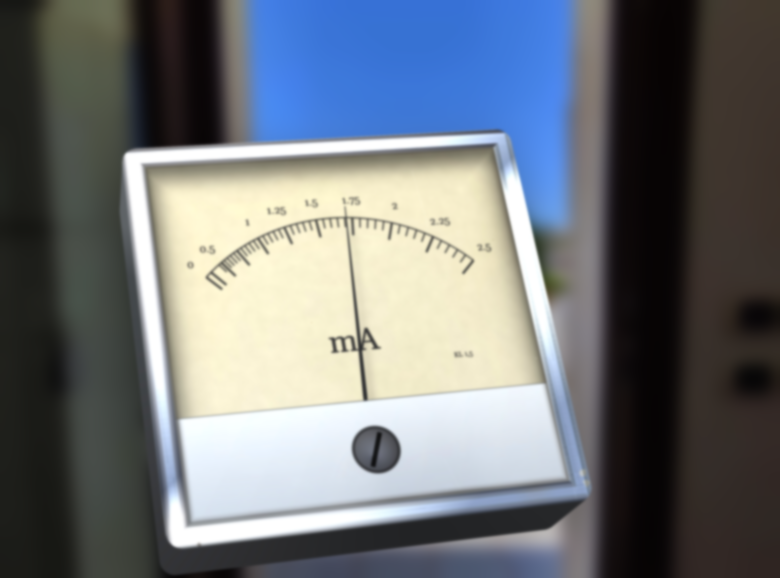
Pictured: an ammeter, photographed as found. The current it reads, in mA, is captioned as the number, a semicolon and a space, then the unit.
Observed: 1.7; mA
